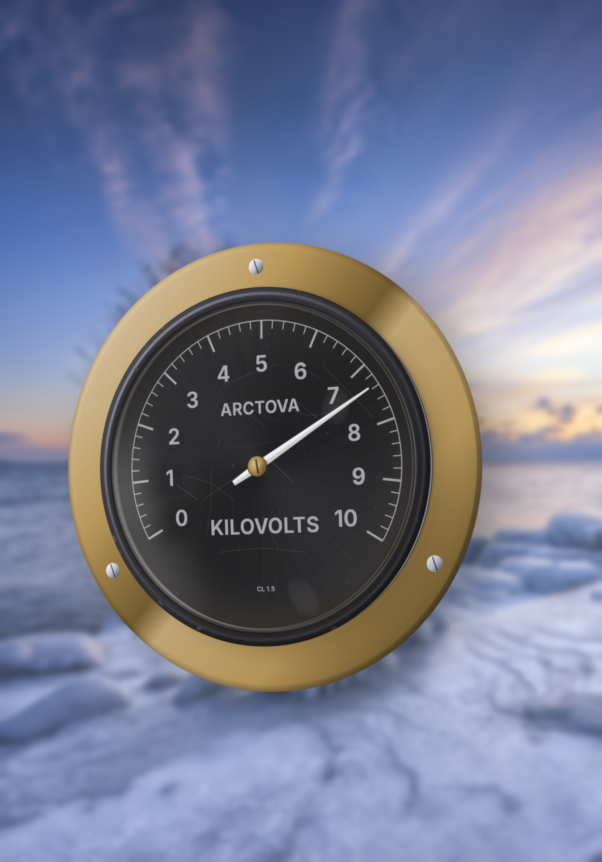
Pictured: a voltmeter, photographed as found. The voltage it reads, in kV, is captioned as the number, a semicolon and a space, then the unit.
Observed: 7.4; kV
